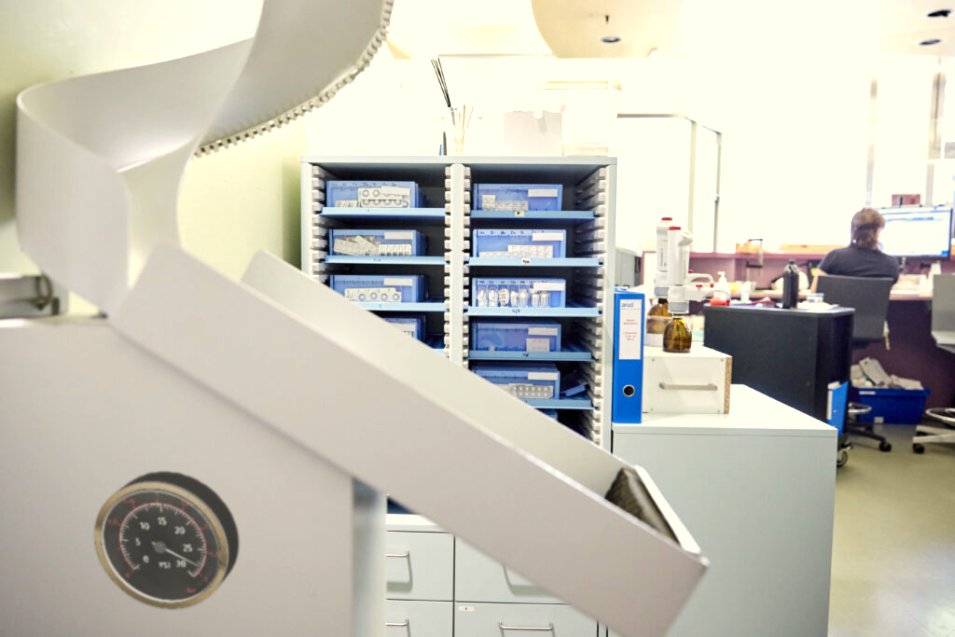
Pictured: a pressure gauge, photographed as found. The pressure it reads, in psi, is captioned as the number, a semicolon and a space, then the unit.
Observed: 27.5; psi
